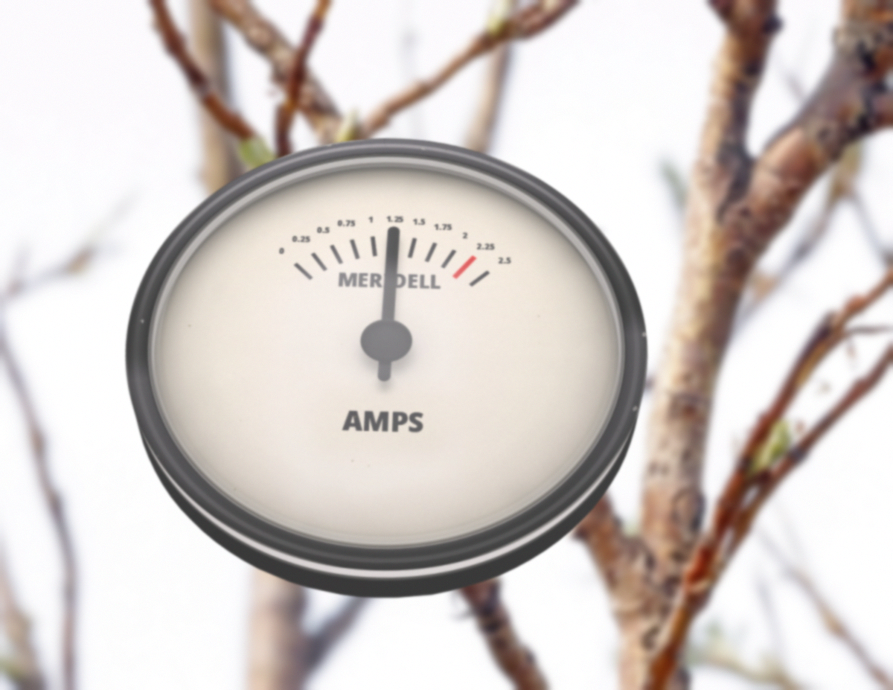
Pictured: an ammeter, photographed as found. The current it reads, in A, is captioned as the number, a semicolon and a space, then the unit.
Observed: 1.25; A
